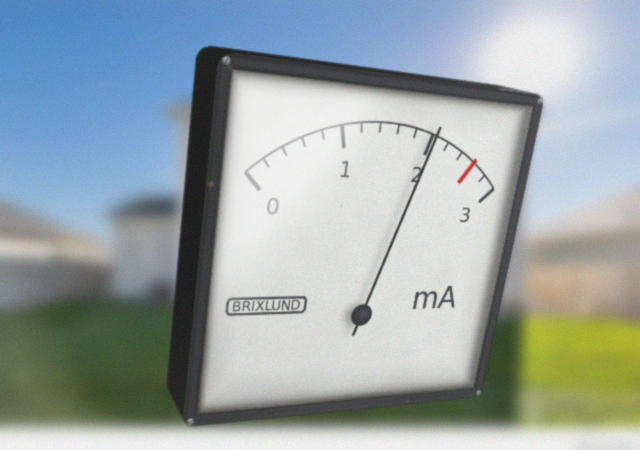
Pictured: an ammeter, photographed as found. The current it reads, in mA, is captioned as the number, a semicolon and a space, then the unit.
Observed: 2; mA
